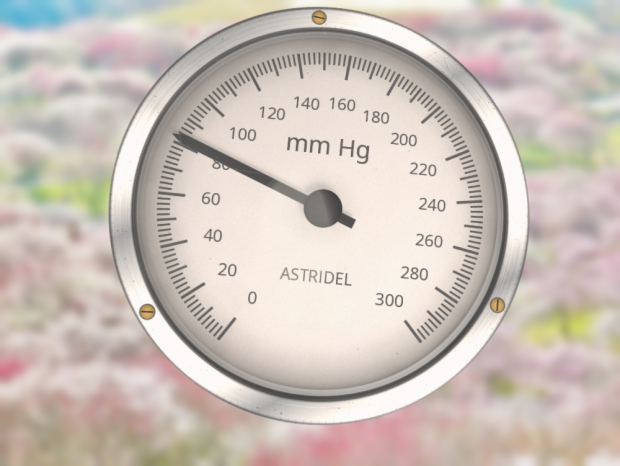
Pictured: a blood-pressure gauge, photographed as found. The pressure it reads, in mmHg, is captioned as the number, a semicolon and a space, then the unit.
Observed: 82; mmHg
